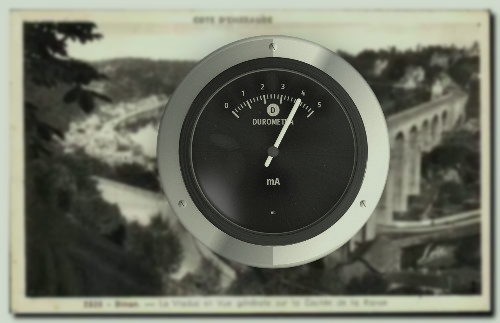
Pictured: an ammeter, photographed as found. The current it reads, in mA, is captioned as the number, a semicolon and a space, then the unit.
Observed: 4; mA
